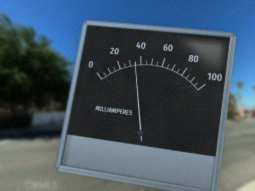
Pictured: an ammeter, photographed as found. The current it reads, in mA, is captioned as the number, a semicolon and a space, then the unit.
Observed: 35; mA
